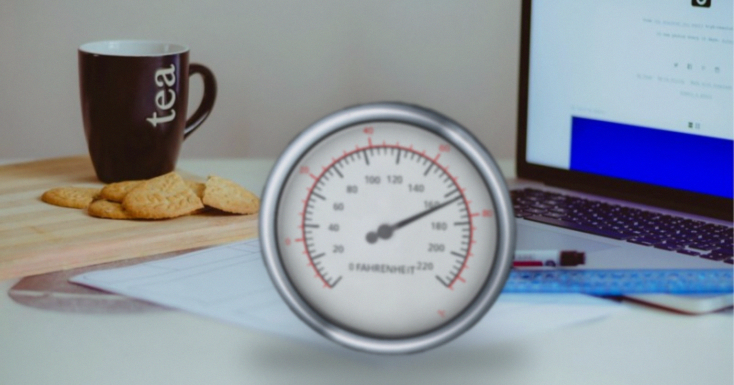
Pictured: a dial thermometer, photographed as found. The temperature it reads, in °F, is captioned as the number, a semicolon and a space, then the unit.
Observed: 164; °F
